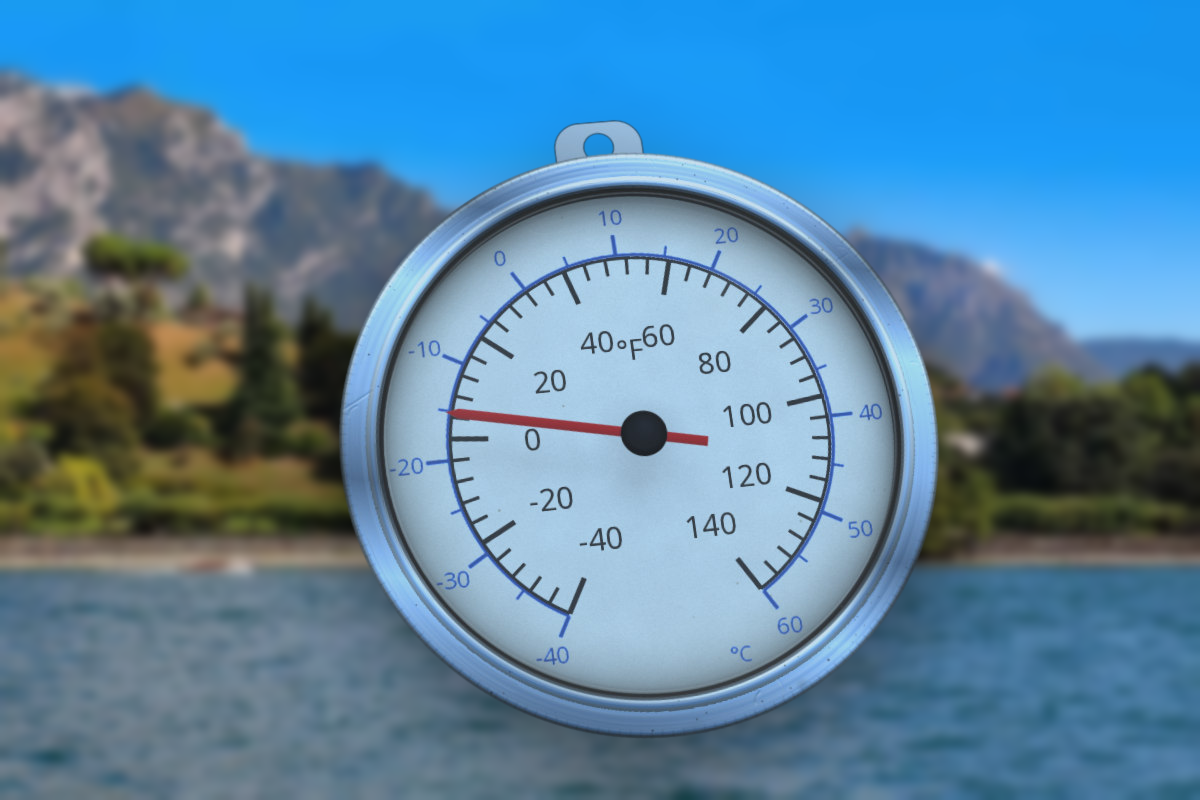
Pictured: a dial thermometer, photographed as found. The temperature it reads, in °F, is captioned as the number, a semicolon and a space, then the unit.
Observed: 4; °F
